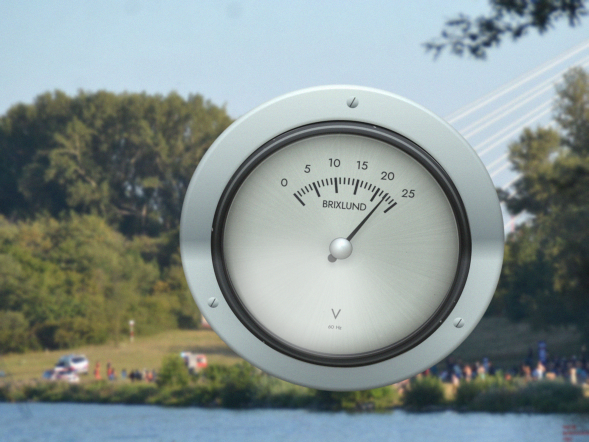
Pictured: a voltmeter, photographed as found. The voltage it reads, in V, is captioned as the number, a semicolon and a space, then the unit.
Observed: 22; V
